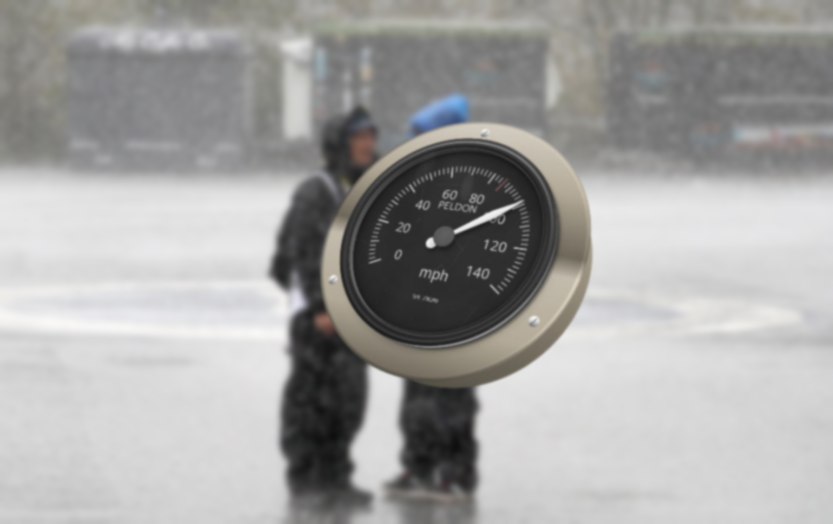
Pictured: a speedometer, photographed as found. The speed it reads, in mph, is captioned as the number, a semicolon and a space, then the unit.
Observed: 100; mph
